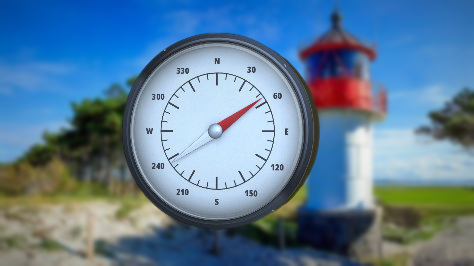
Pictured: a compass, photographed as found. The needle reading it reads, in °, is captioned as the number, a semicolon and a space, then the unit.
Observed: 55; °
